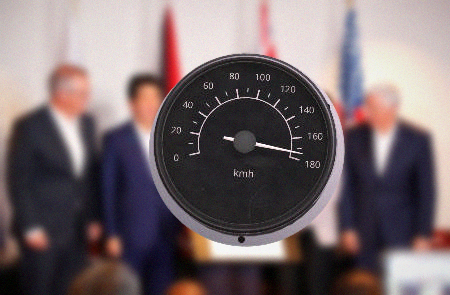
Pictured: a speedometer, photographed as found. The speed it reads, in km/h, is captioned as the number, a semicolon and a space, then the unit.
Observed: 175; km/h
